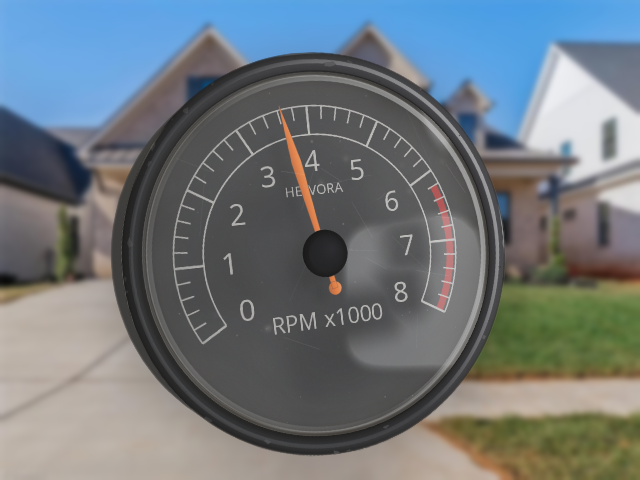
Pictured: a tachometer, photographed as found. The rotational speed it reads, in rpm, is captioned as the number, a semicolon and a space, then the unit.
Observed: 3600; rpm
